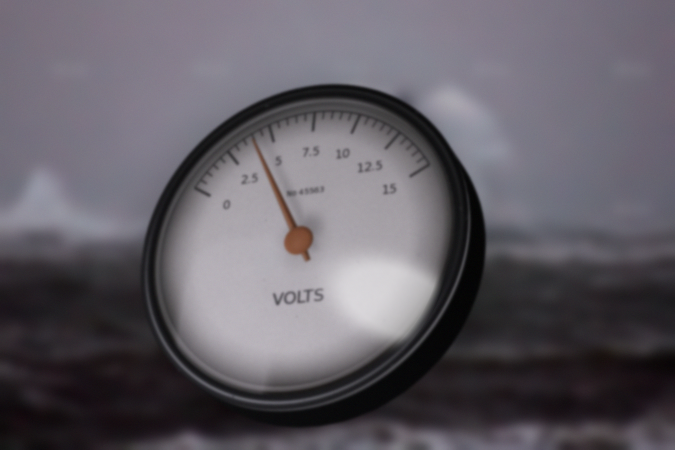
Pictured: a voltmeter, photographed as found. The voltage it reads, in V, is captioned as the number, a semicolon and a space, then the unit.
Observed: 4; V
